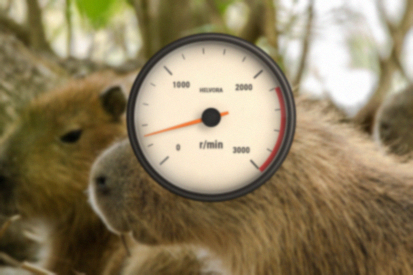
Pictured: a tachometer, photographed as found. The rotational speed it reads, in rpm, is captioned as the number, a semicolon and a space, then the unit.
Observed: 300; rpm
